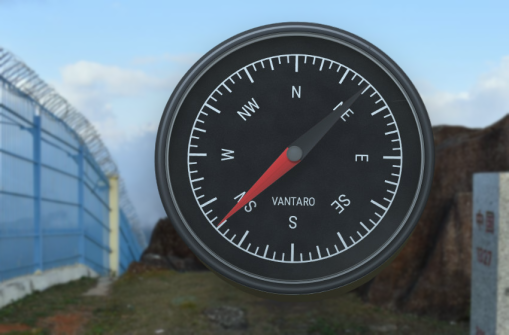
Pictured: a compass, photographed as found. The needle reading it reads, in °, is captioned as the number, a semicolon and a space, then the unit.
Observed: 225; °
